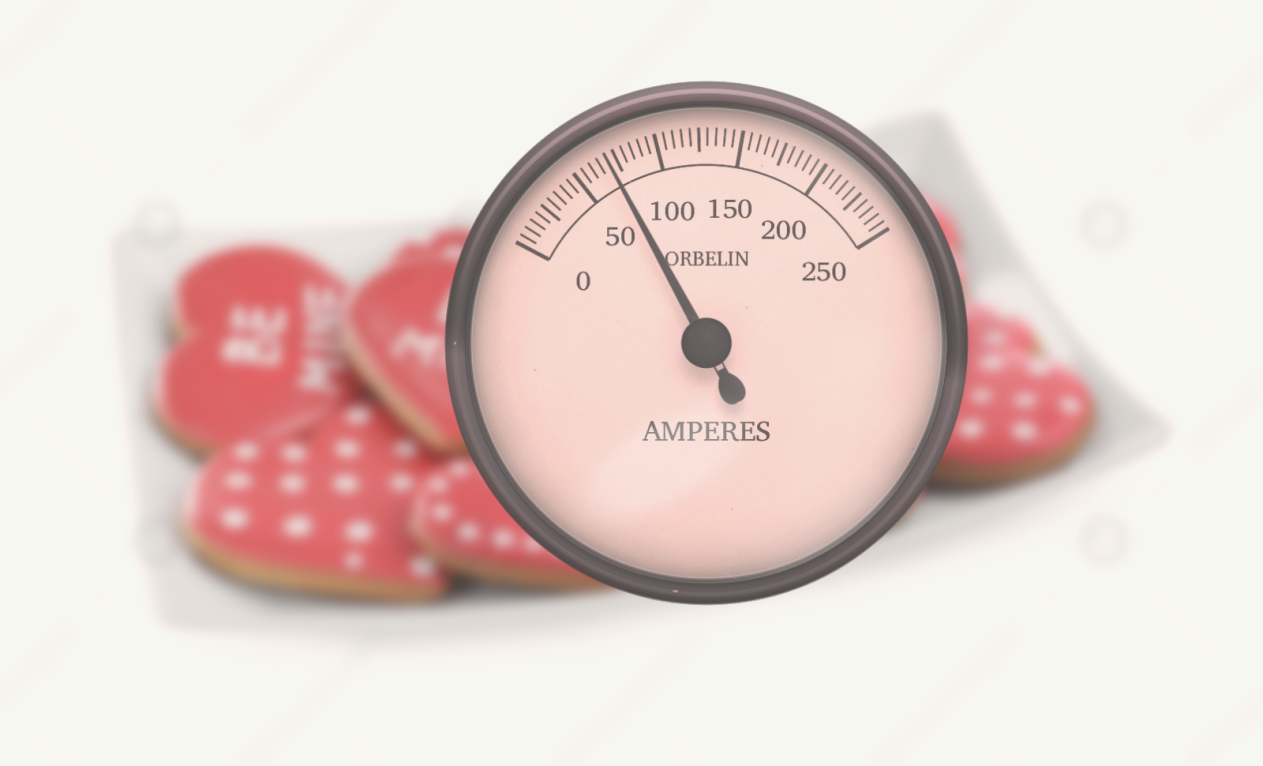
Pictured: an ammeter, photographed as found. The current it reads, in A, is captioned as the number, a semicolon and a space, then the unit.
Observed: 70; A
